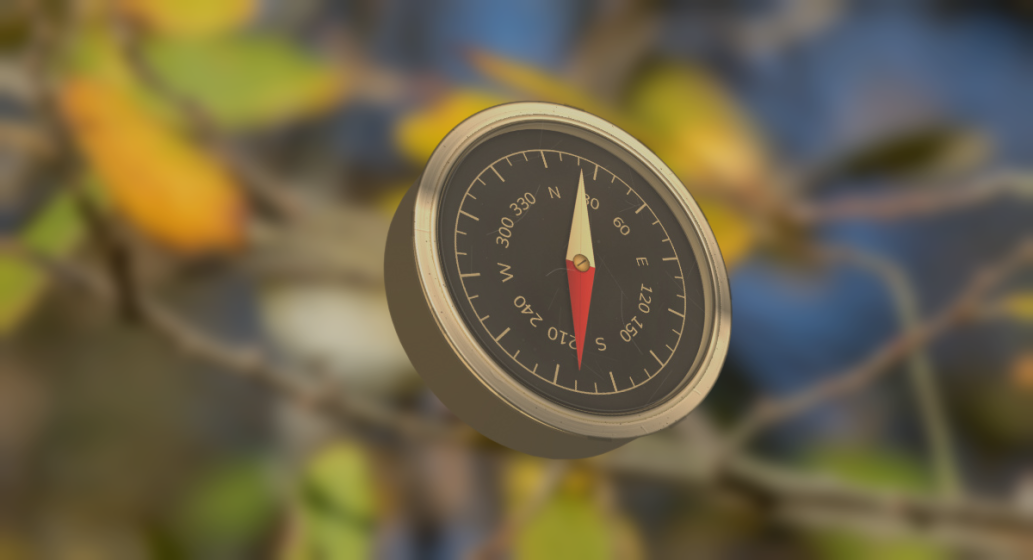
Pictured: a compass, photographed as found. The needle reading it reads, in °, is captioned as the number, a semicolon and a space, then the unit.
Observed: 200; °
